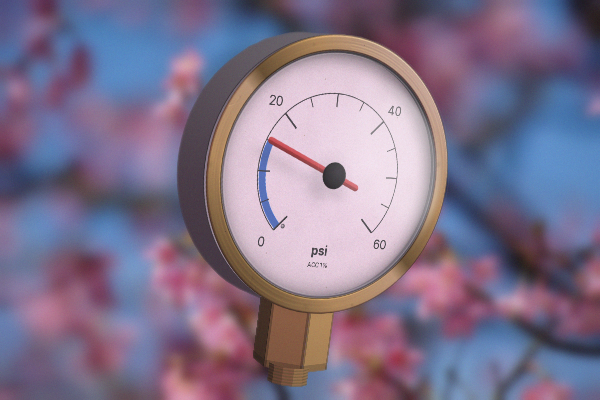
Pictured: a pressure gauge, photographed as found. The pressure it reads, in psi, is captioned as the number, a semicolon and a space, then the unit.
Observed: 15; psi
